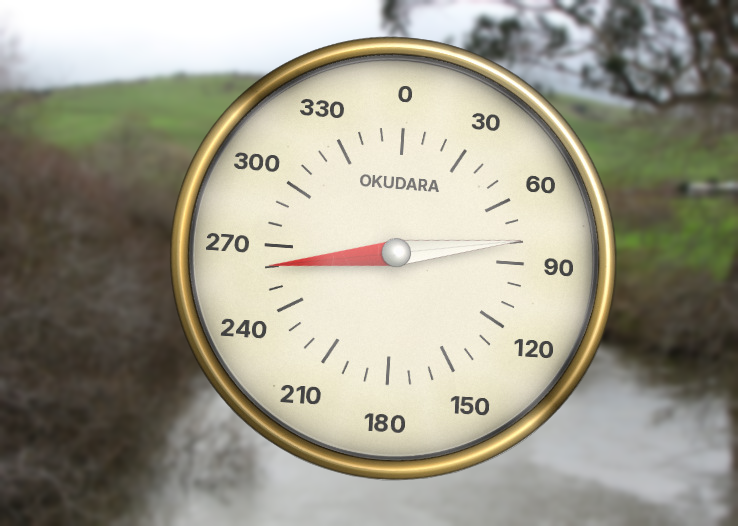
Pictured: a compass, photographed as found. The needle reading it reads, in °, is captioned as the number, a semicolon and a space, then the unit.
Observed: 260; °
